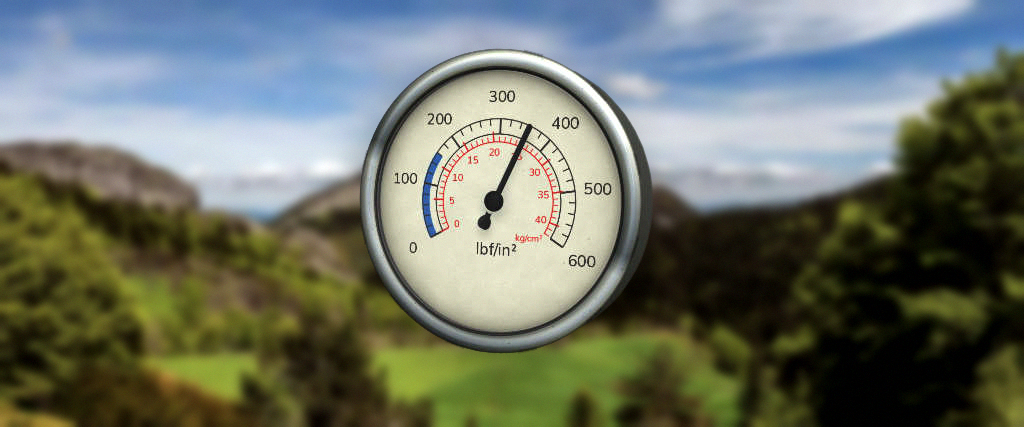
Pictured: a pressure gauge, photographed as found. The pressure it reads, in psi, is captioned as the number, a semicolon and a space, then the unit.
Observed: 360; psi
